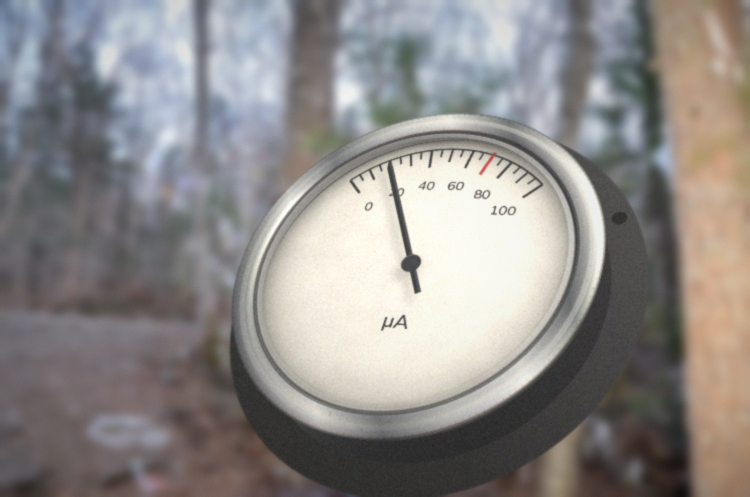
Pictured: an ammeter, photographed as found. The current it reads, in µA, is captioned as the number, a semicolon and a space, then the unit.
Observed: 20; µA
